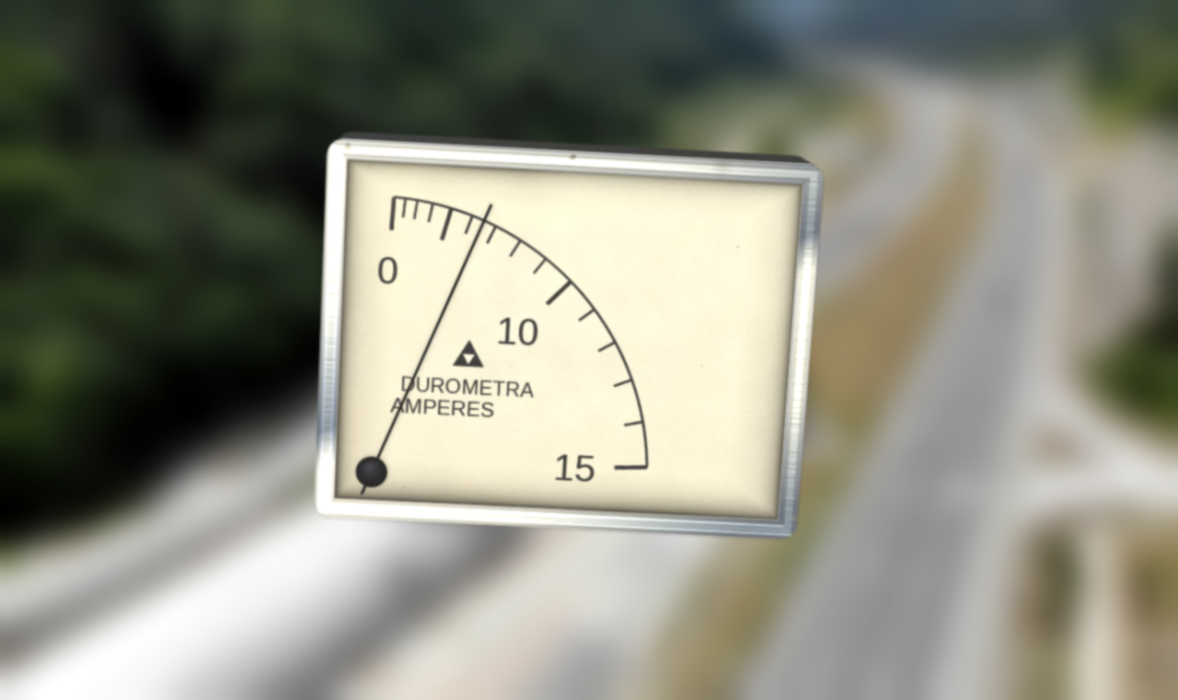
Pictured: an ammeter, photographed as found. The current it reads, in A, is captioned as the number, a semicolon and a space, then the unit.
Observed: 6.5; A
